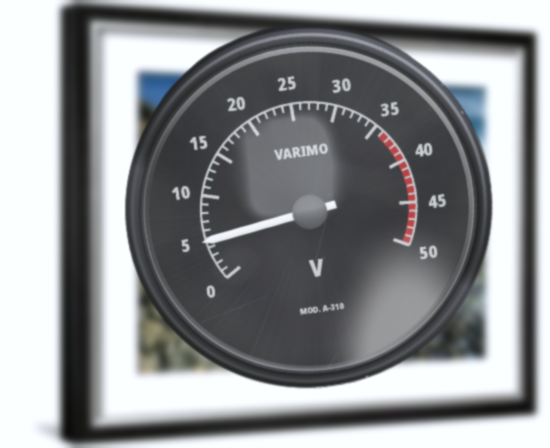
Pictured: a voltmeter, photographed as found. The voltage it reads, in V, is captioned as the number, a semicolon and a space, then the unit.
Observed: 5; V
